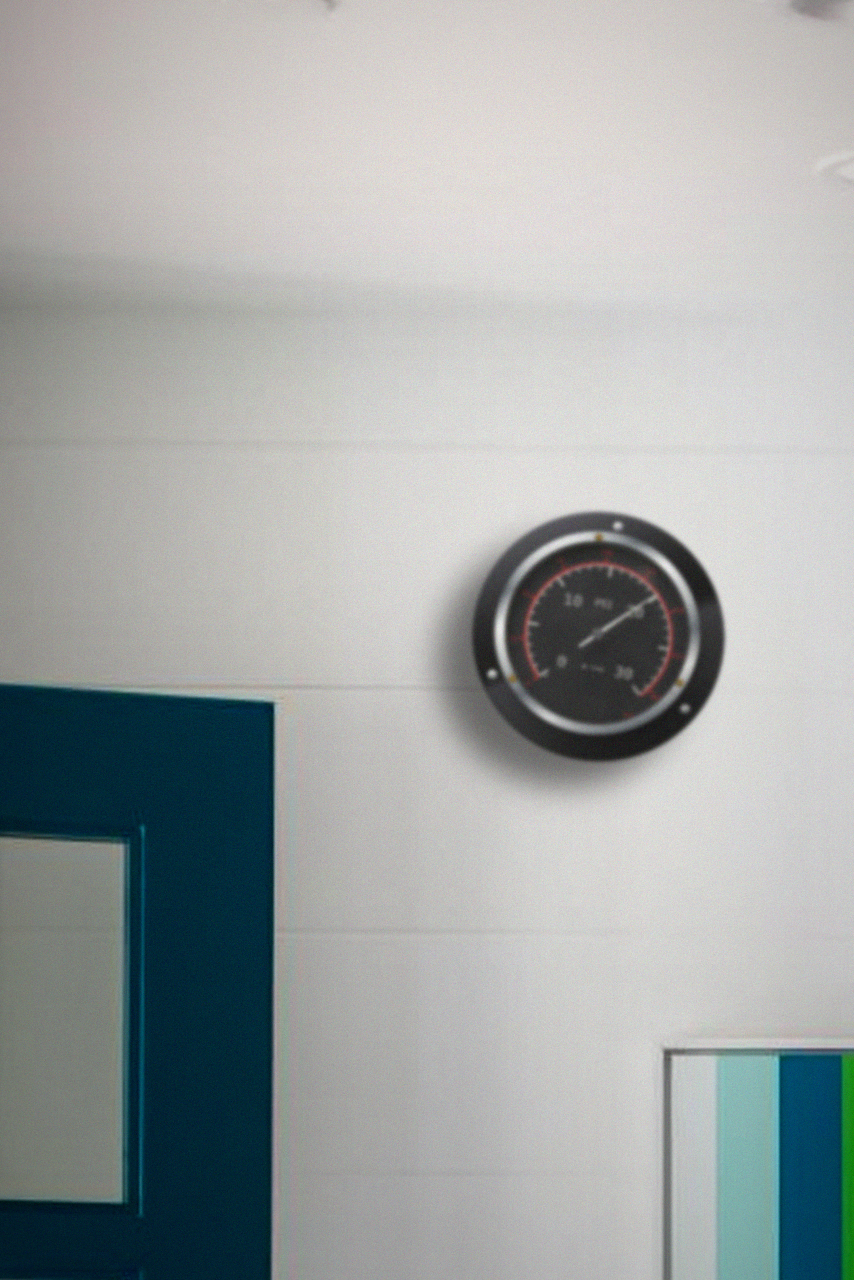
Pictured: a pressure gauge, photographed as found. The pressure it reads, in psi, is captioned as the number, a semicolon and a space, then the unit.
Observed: 20; psi
